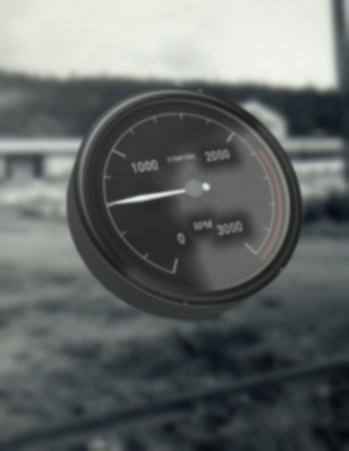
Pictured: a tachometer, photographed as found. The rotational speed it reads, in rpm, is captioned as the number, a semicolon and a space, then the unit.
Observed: 600; rpm
